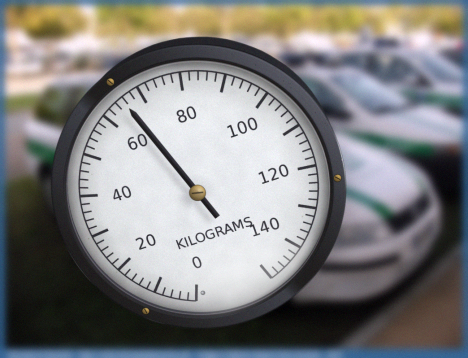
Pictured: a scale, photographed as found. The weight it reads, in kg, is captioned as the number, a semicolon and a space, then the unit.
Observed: 66; kg
